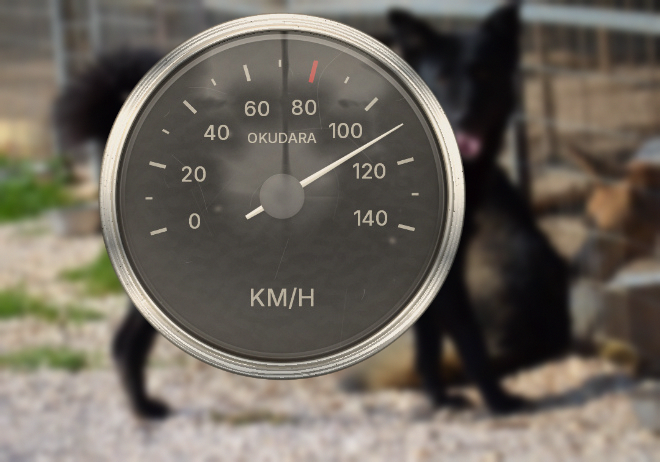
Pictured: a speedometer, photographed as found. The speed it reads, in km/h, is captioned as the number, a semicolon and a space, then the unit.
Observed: 110; km/h
